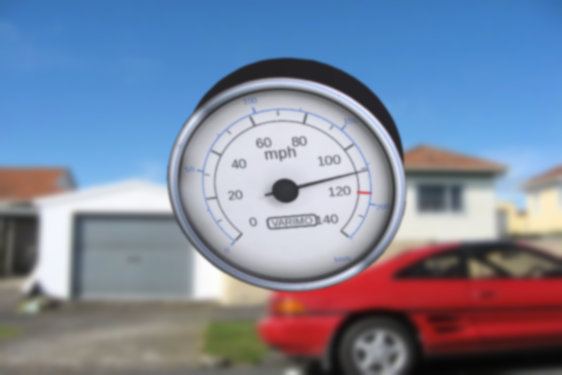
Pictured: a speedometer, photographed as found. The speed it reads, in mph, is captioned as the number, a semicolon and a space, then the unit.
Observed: 110; mph
